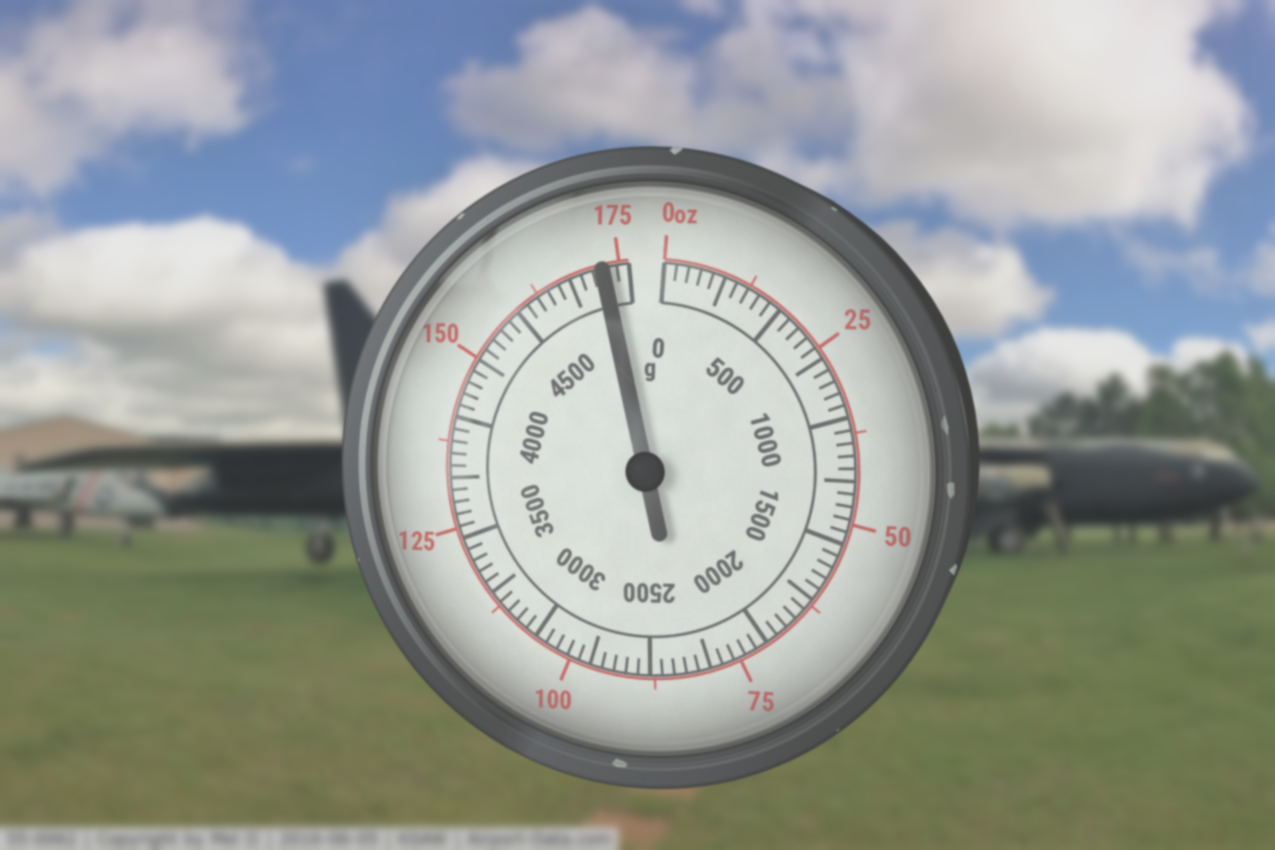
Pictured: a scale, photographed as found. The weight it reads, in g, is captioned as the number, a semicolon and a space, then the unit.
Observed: 4900; g
